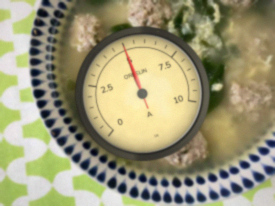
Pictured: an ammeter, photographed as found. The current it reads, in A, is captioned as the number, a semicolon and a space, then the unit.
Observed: 5; A
